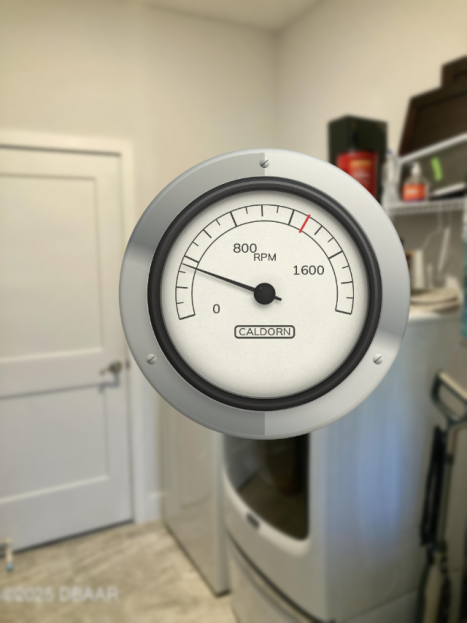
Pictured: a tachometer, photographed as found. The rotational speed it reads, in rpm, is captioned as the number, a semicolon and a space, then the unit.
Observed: 350; rpm
